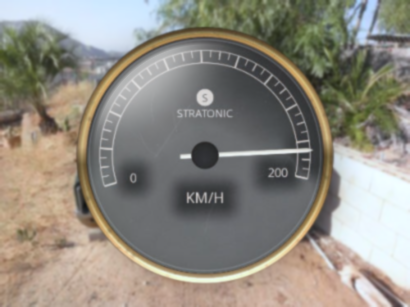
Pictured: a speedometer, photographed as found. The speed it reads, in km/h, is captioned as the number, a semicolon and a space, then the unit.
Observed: 185; km/h
